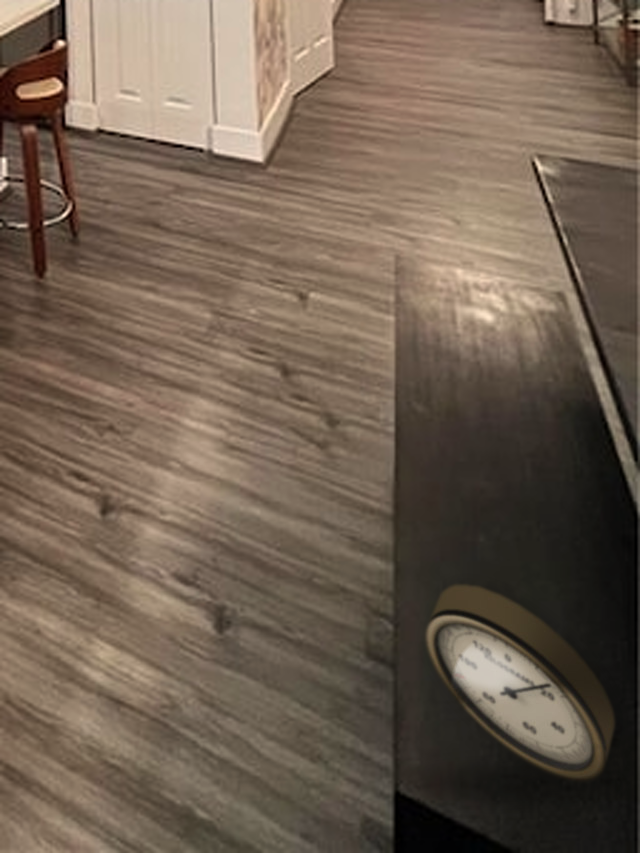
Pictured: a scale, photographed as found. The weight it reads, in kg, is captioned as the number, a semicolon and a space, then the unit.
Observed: 15; kg
